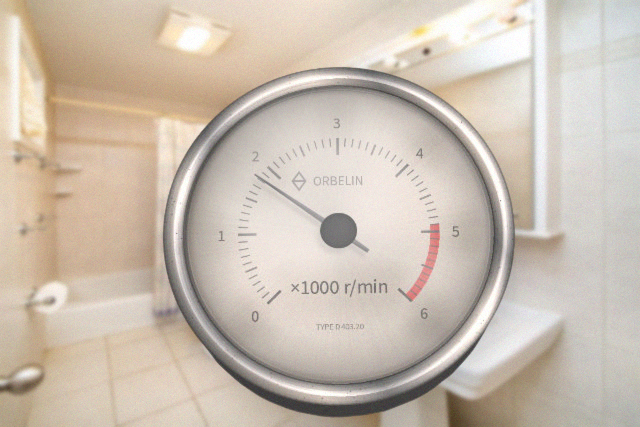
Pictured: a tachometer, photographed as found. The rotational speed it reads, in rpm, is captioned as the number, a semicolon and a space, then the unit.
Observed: 1800; rpm
